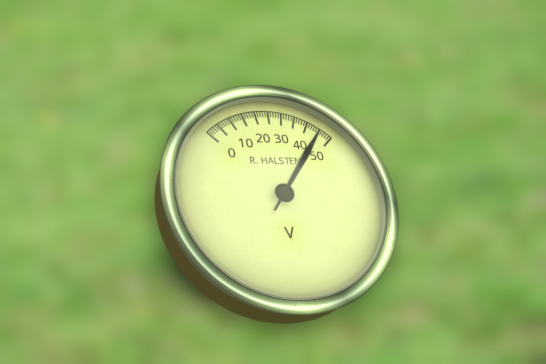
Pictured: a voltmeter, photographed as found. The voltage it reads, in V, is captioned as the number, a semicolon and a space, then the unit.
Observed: 45; V
